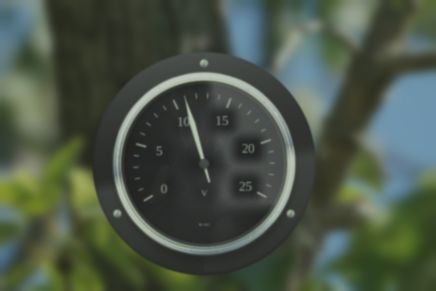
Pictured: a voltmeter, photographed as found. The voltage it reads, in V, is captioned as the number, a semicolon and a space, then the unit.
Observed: 11; V
